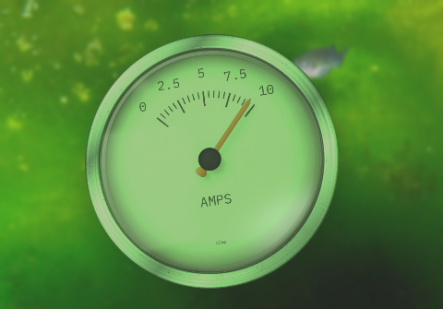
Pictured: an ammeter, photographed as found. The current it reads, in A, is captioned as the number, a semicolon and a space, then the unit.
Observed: 9.5; A
